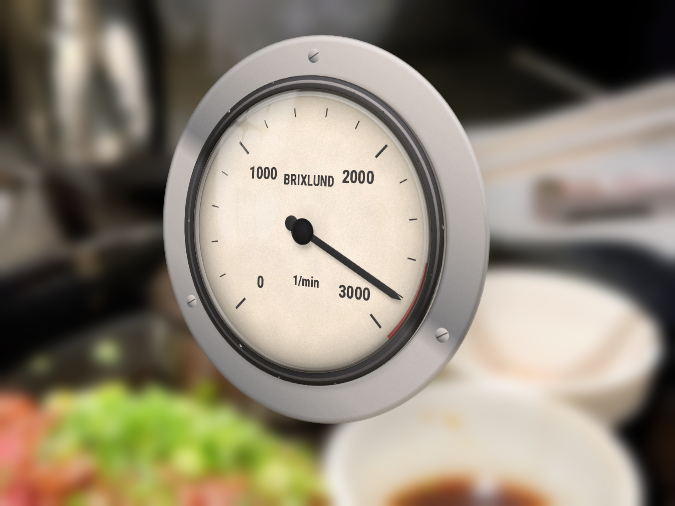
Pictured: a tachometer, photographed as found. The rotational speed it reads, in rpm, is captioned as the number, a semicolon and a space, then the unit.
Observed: 2800; rpm
